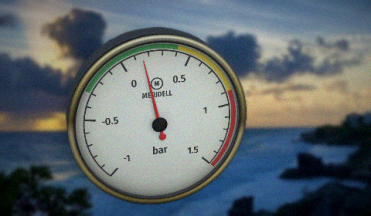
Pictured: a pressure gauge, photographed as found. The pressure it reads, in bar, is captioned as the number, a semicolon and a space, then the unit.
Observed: 0.15; bar
